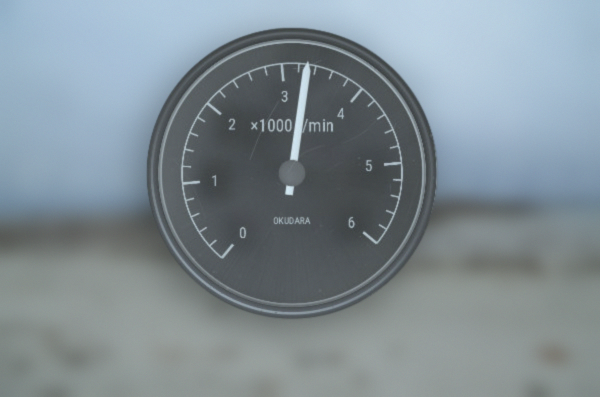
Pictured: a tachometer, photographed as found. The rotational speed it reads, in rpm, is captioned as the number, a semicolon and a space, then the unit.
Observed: 3300; rpm
